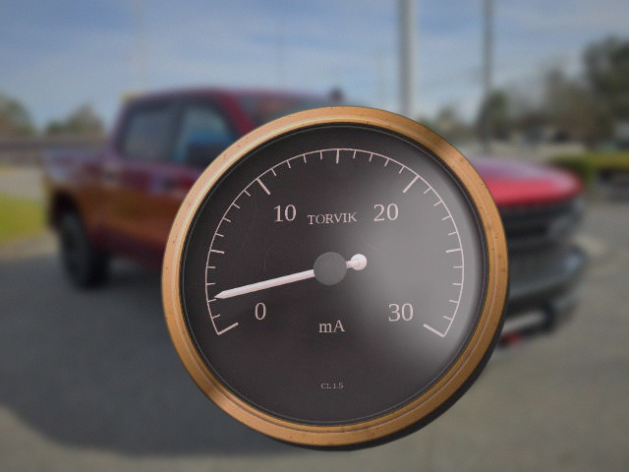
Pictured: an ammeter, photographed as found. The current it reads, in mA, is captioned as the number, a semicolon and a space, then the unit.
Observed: 2; mA
